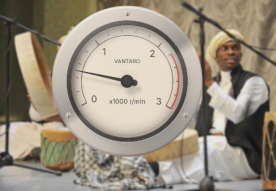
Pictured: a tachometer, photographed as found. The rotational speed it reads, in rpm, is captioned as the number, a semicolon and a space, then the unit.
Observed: 500; rpm
